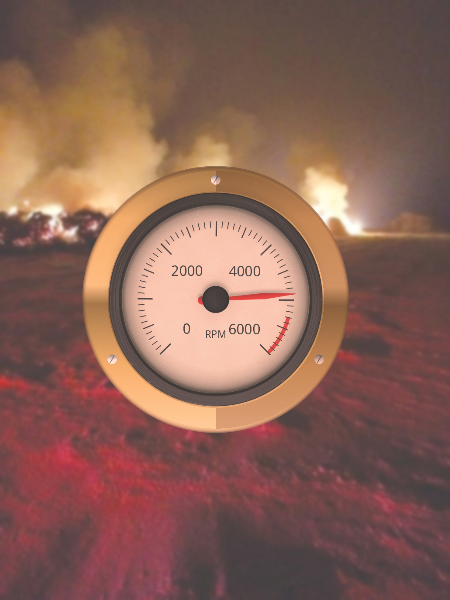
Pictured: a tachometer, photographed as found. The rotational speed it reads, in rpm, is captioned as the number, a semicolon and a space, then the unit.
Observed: 4900; rpm
